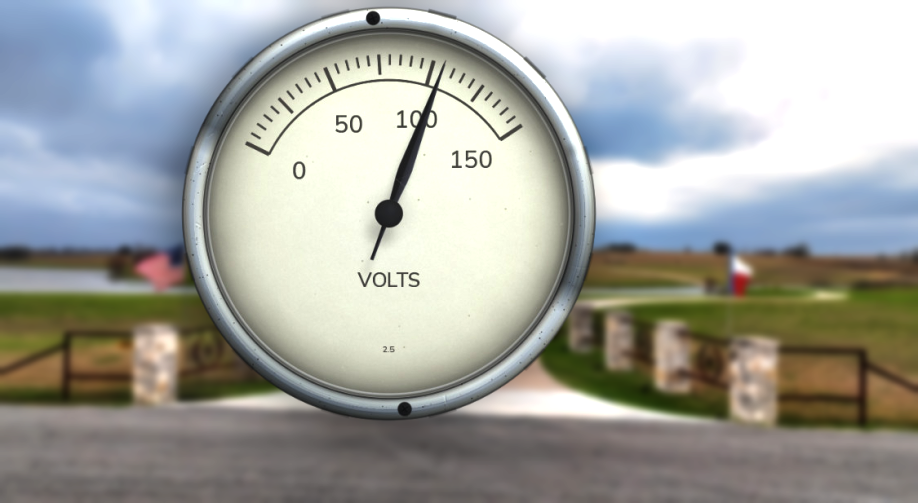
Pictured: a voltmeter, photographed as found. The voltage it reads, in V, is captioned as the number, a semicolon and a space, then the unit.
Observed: 105; V
